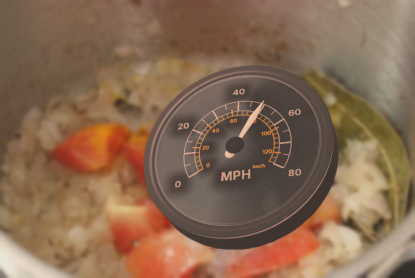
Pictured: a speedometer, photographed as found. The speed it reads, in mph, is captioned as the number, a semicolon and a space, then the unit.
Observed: 50; mph
